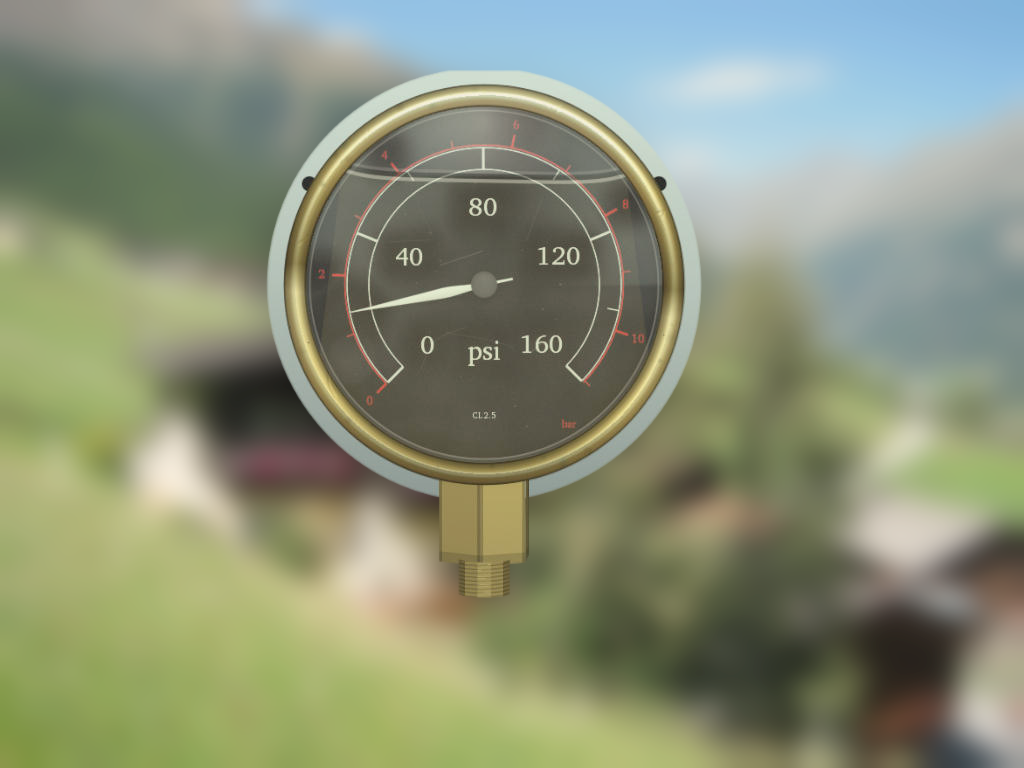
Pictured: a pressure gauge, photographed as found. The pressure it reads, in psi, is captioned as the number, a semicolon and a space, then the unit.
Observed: 20; psi
